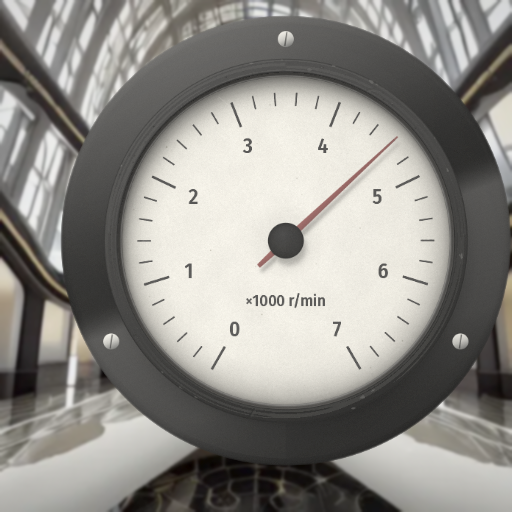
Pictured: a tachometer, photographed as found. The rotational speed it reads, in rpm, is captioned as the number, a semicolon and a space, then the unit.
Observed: 4600; rpm
